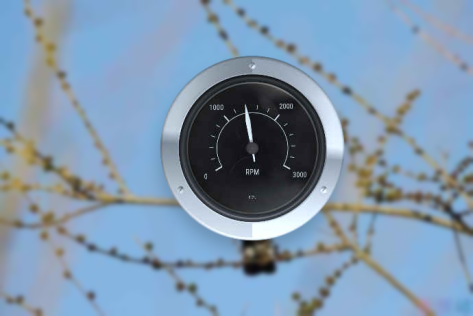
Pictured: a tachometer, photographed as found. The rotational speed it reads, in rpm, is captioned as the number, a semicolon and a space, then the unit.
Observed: 1400; rpm
